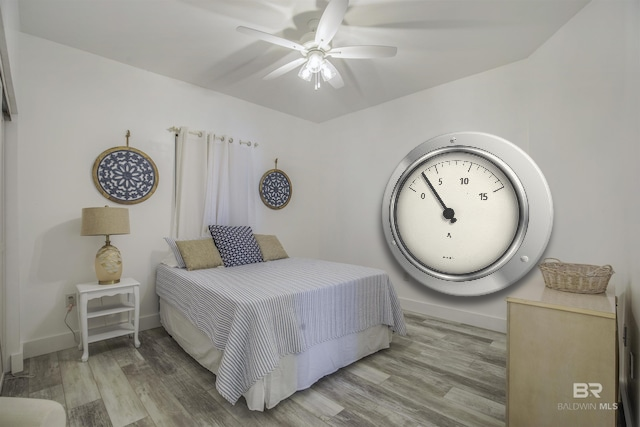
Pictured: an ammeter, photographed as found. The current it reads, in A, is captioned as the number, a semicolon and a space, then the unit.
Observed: 3; A
